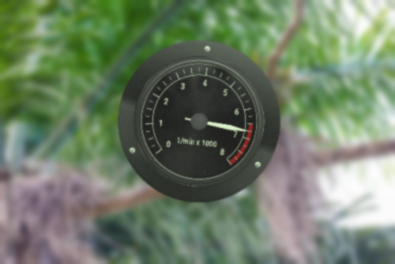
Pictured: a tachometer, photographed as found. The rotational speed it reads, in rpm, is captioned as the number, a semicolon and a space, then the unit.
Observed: 6750; rpm
